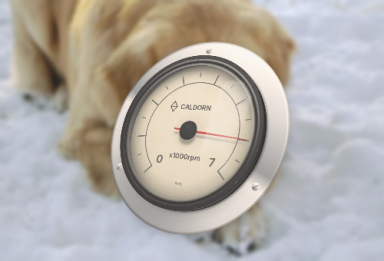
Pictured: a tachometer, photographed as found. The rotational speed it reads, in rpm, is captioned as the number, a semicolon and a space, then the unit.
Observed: 6000; rpm
